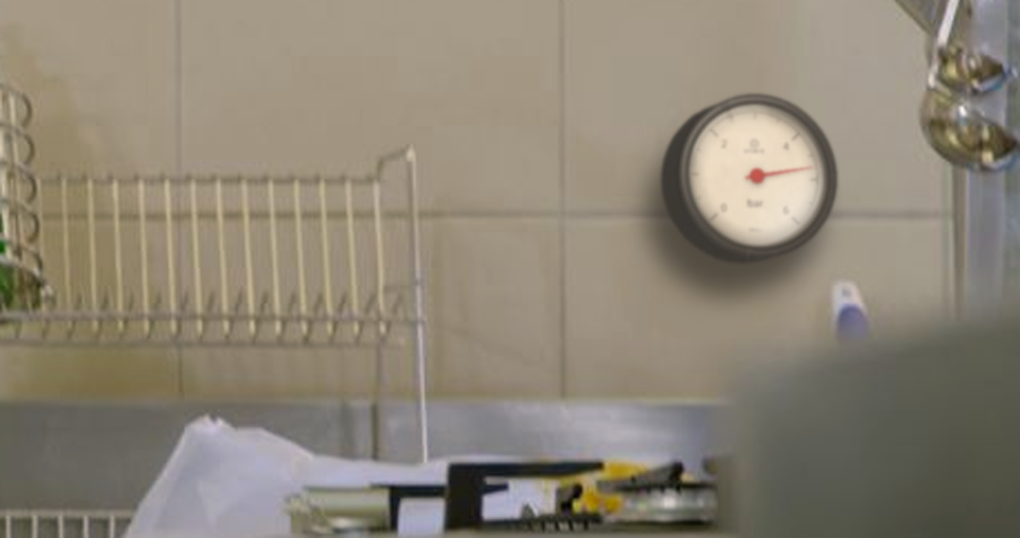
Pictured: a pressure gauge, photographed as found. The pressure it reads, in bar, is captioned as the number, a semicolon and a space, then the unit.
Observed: 4.75; bar
